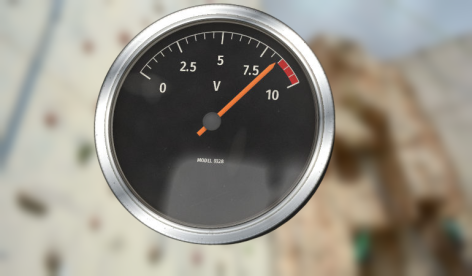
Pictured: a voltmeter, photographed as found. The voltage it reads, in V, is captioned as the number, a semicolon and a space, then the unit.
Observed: 8.5; V
